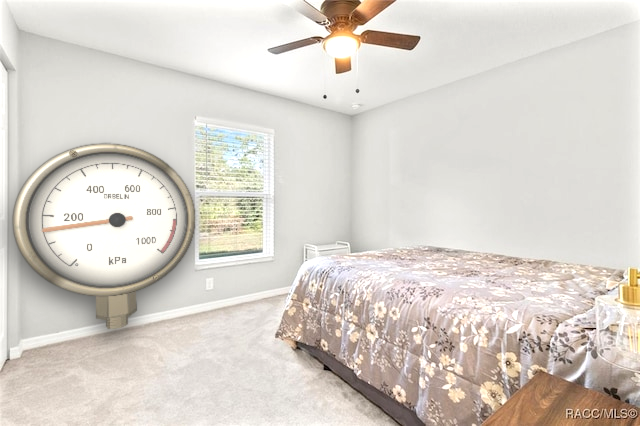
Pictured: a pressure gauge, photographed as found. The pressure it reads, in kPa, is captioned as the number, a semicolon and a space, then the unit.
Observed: 150; kPa
